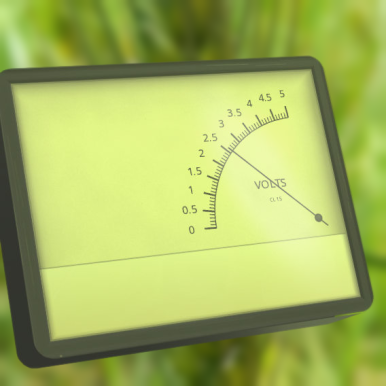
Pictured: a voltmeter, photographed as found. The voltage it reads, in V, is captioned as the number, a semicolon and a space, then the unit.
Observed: 2.5; V
